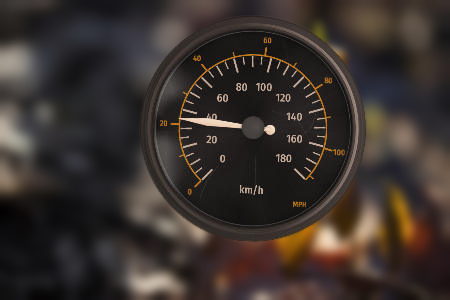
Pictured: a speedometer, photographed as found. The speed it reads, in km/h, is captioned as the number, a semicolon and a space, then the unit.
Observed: 35; km/h
